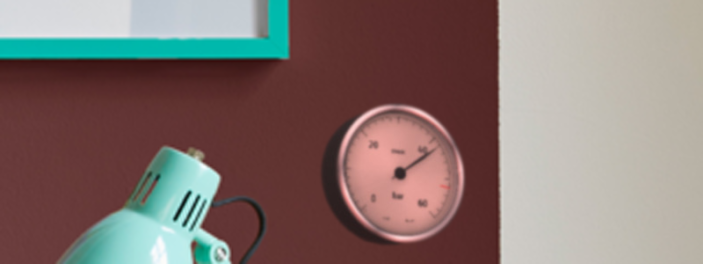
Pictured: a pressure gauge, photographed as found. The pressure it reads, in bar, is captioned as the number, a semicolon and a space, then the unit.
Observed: 42; bar
